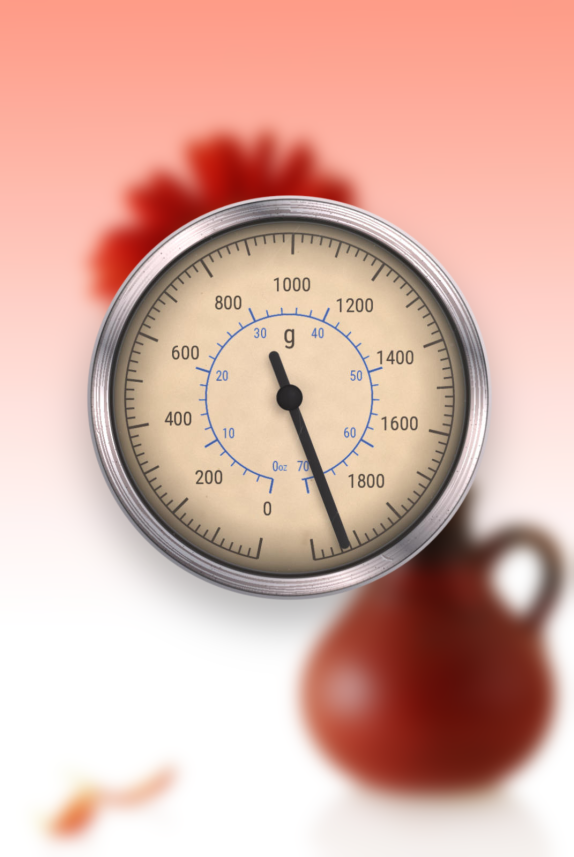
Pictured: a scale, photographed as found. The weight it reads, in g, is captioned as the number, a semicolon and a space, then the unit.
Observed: 1930; g
